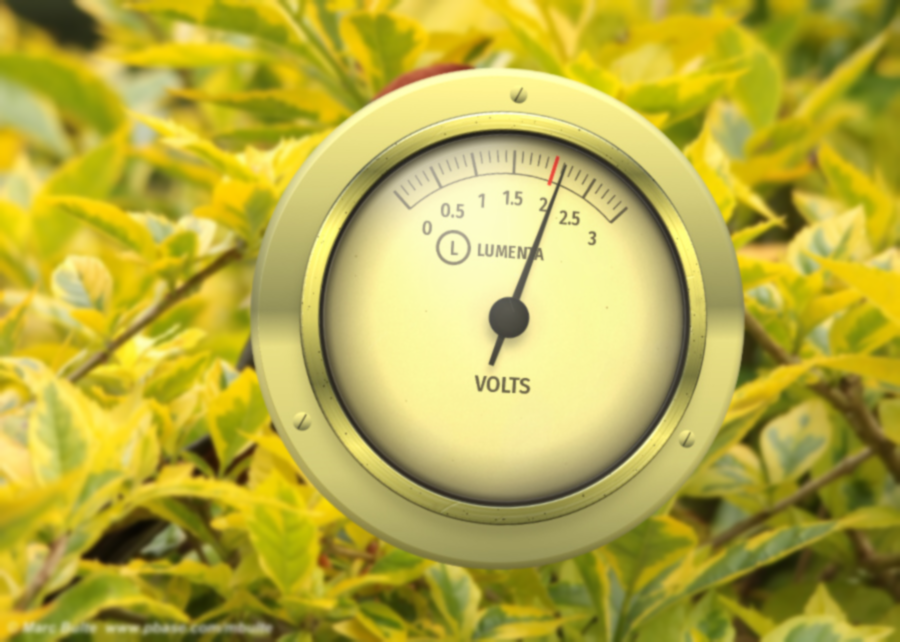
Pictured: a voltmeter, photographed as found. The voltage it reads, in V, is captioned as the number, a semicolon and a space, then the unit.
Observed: 2.1; V
